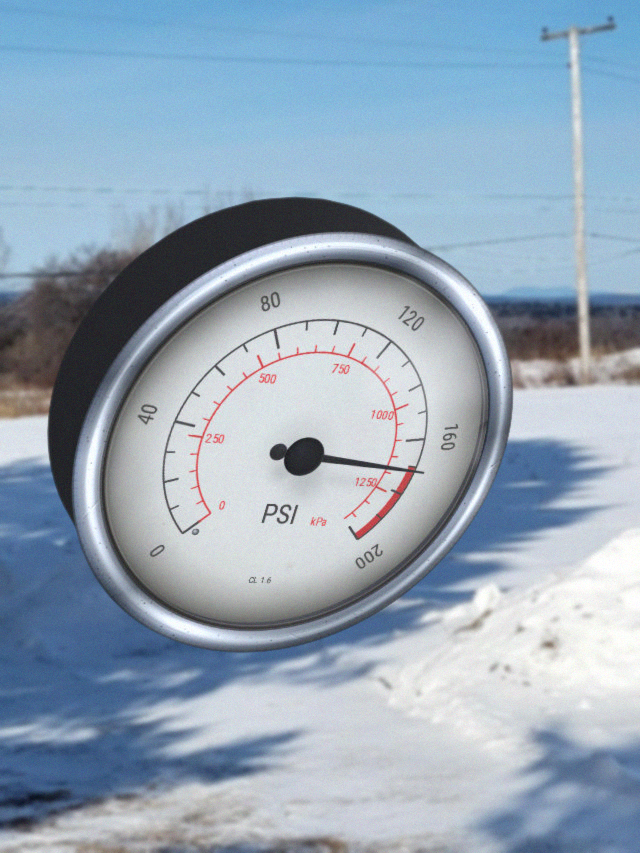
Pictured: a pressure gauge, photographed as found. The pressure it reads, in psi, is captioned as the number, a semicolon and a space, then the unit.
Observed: 170; psi
